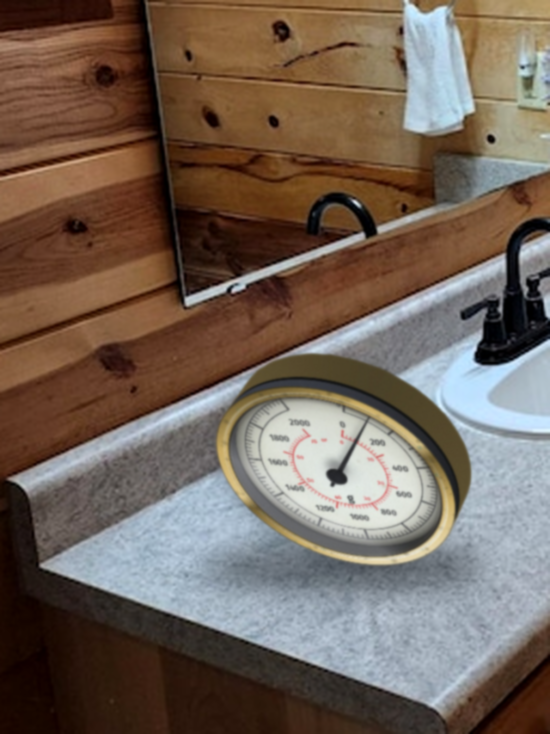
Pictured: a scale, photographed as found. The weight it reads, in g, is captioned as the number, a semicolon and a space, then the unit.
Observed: 100; g
